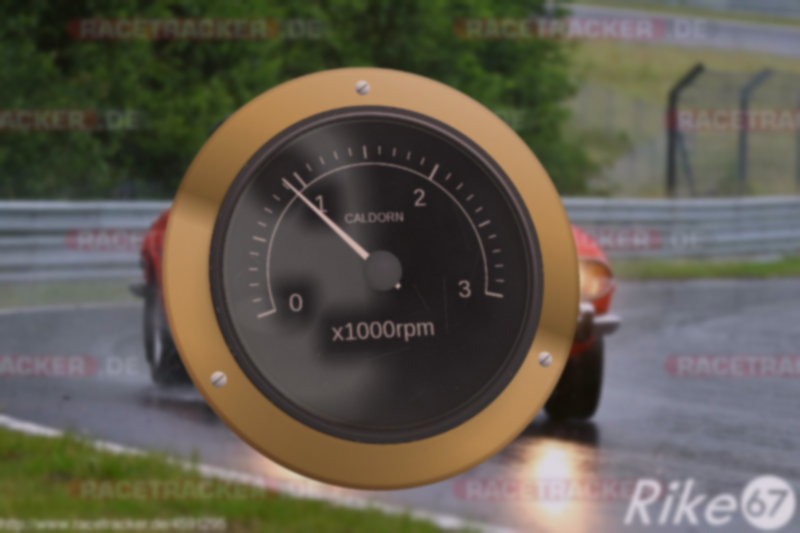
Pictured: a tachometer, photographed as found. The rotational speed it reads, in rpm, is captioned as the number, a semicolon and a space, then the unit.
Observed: 900; rpm
